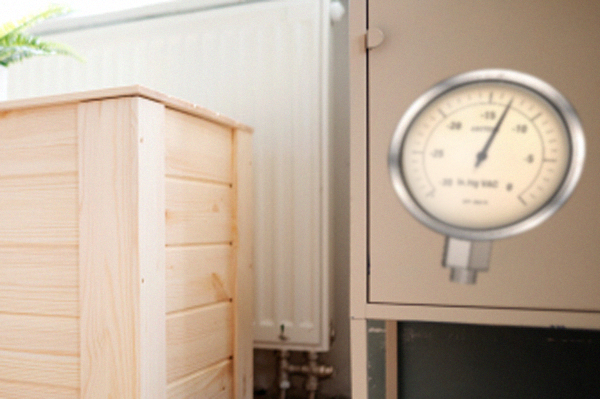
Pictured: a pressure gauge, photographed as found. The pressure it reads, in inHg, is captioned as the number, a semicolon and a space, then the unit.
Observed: -13; inHg
